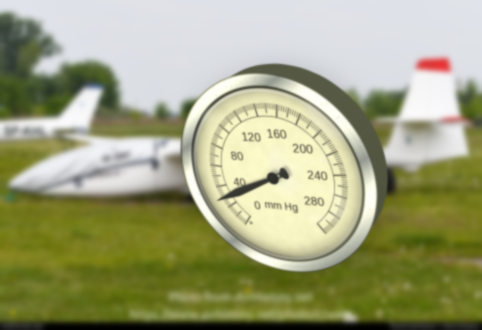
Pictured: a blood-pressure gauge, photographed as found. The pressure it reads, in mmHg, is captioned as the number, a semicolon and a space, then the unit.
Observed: 30; mmHg
